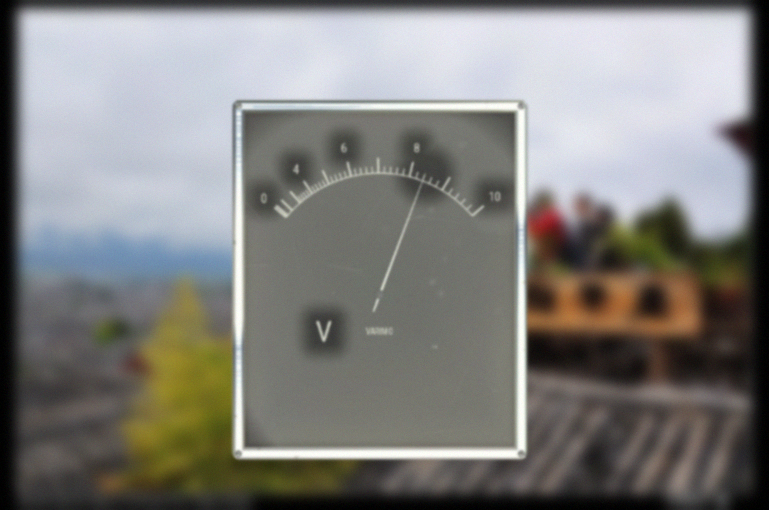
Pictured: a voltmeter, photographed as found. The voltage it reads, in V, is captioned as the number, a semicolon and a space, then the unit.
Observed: 8.4; V
